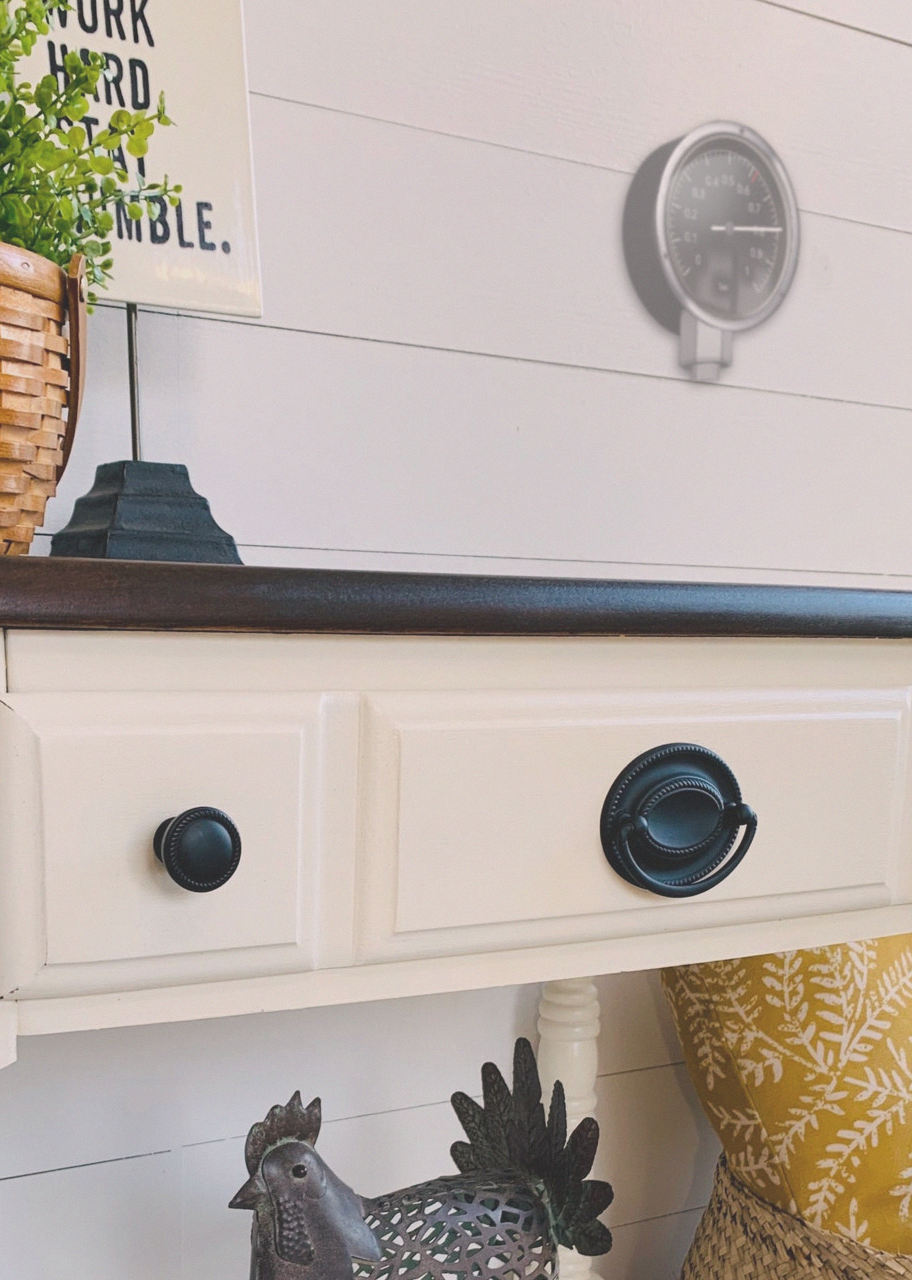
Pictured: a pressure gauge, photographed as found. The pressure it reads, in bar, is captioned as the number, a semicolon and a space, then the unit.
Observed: 0.8; bar
